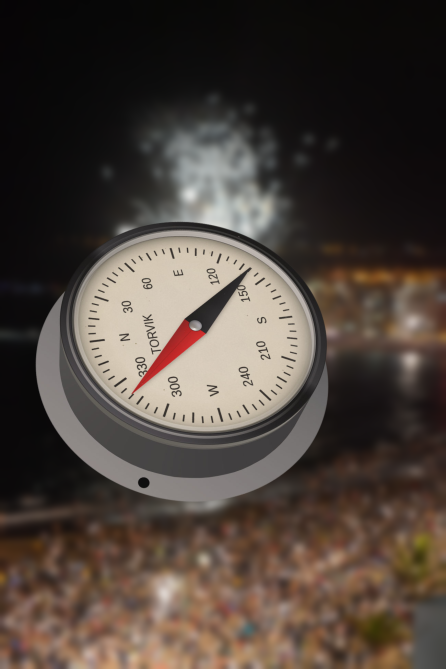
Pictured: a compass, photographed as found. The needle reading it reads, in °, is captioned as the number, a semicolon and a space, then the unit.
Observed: 320; °
